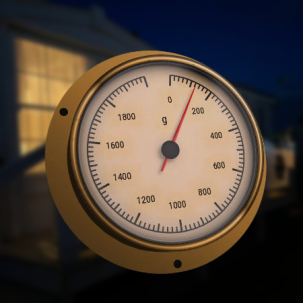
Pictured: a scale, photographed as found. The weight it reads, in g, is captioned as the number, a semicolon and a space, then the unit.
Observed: 120; g
